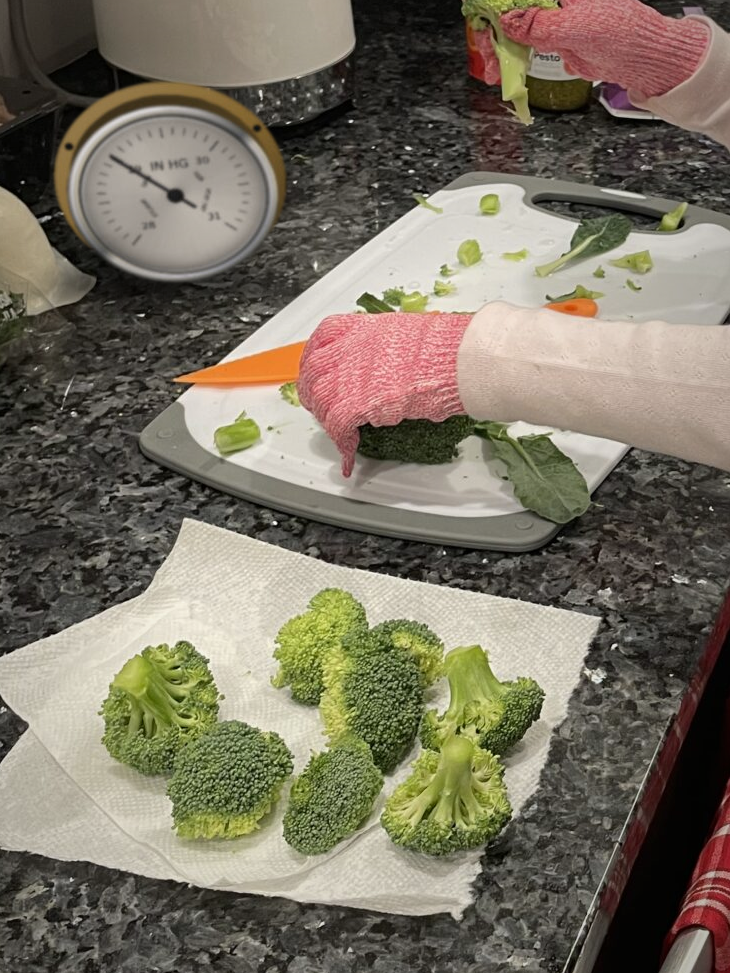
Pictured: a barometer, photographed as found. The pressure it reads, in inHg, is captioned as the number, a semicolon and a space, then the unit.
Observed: 29; inHg
